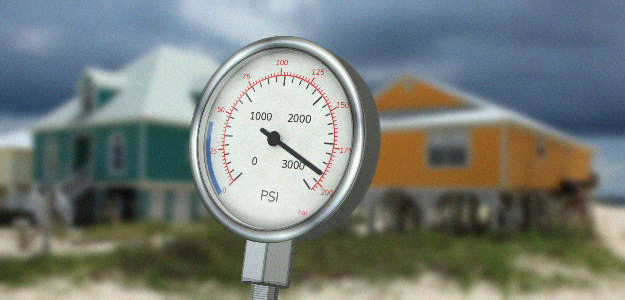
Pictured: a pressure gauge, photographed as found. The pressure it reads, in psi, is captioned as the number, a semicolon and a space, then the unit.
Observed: 2800; psi
